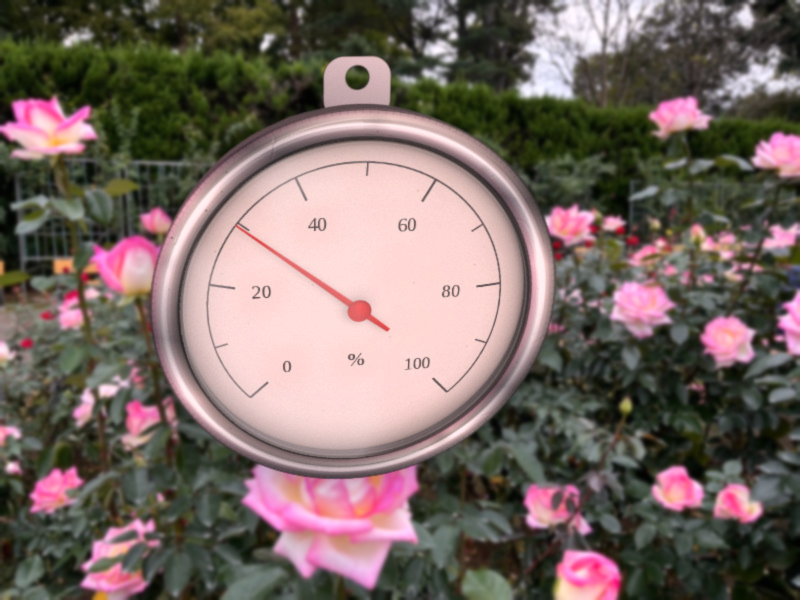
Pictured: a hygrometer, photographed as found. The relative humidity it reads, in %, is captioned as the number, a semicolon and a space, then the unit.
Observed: 30; %
